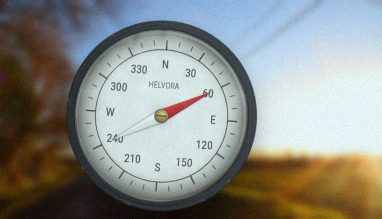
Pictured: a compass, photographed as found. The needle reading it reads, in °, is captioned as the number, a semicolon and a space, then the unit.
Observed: 60; °
